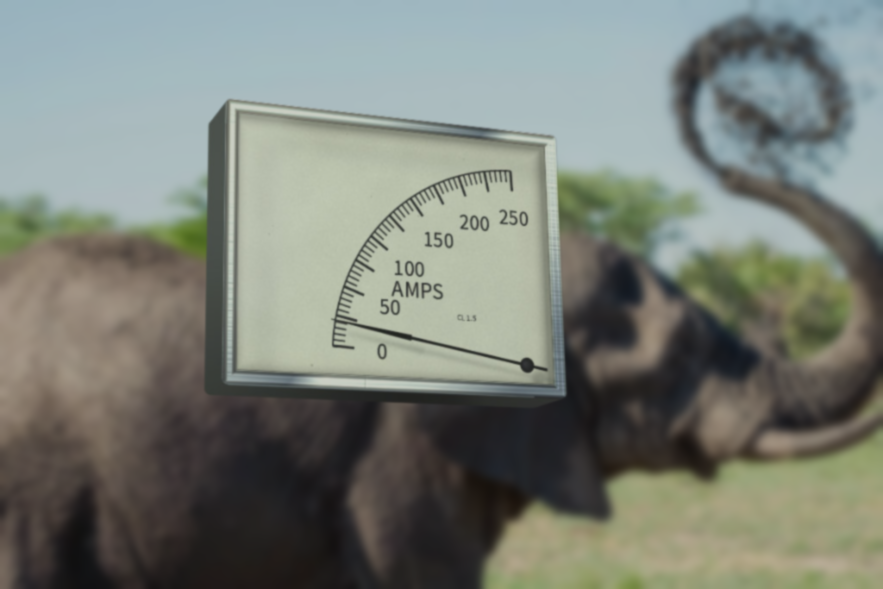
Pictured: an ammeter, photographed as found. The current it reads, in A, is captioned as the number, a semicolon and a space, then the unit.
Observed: 20; A
